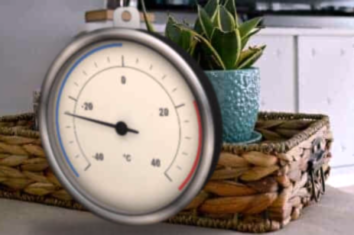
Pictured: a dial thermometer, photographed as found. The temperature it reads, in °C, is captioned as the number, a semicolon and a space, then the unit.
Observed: -24; °C
